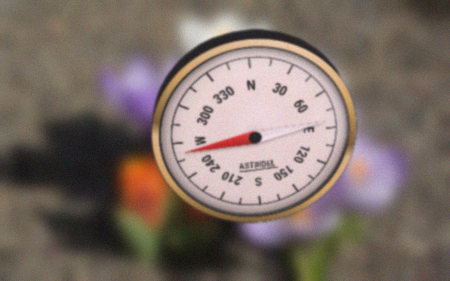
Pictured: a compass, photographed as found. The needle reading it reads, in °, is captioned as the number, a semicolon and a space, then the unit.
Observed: 262.5; °
